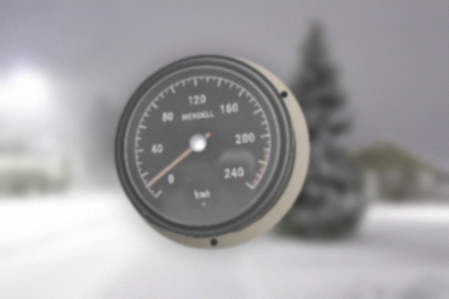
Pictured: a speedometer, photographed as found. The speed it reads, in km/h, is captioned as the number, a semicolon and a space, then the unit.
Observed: 10; km/h
